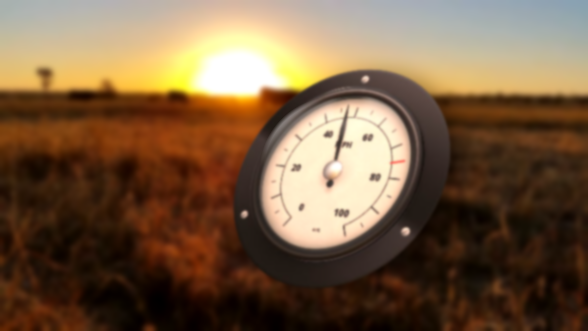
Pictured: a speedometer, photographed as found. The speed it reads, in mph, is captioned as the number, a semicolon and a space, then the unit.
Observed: 47.5; mph
